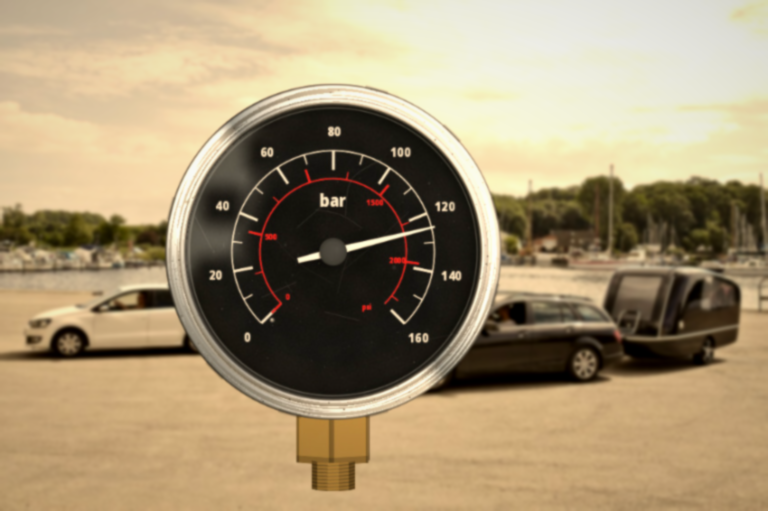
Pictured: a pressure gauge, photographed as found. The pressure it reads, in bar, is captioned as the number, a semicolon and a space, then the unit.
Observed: 125; bar
